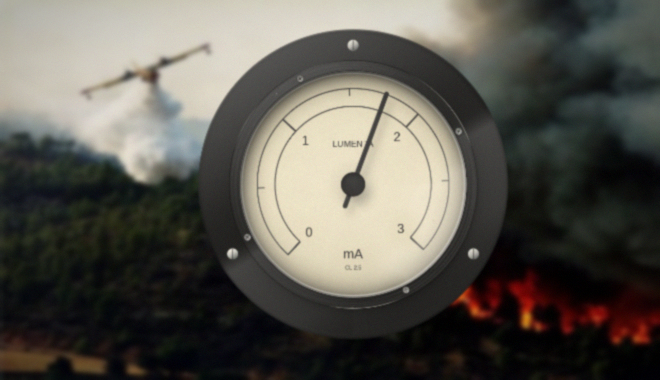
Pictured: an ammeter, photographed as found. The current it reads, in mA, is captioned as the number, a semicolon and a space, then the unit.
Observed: 1.75; mA
